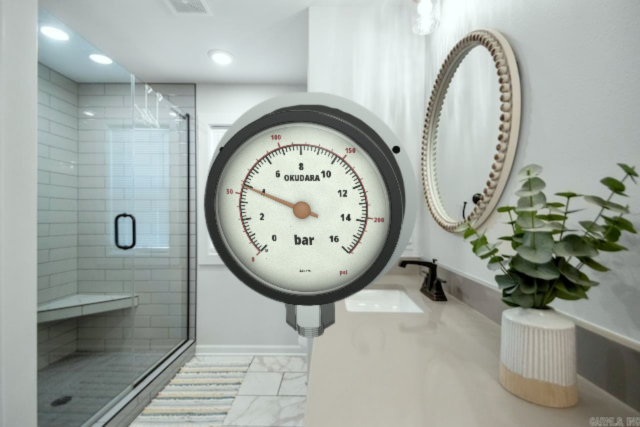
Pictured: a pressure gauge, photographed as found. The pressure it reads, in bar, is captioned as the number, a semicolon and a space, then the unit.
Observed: 4; bar
